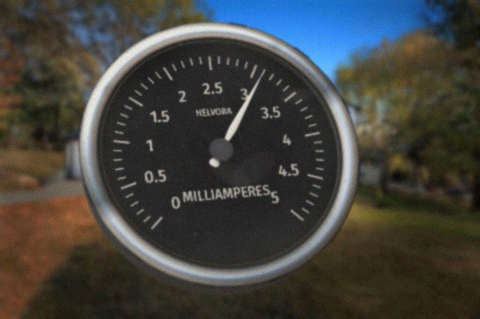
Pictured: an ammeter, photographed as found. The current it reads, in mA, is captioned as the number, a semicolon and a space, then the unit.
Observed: 3.1; mA
